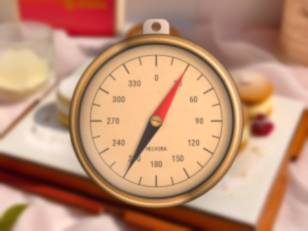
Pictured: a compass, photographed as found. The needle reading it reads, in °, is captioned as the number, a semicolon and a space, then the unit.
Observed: 30; °
